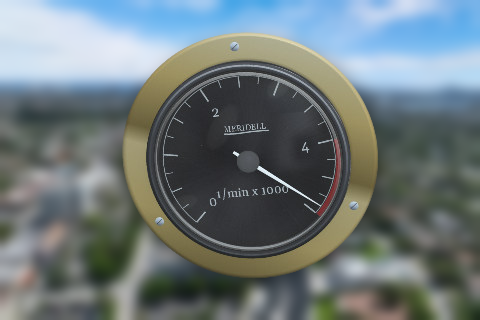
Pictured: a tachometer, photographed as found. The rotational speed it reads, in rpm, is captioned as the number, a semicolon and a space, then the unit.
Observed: 4875; rpm
